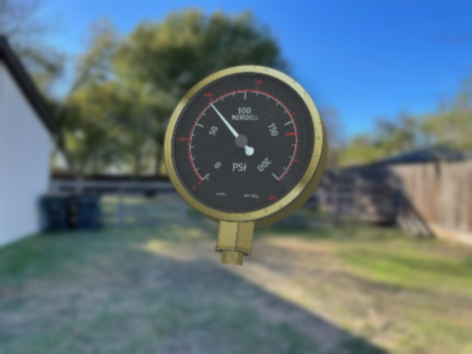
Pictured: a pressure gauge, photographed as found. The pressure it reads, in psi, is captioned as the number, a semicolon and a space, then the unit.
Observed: 70; psi
